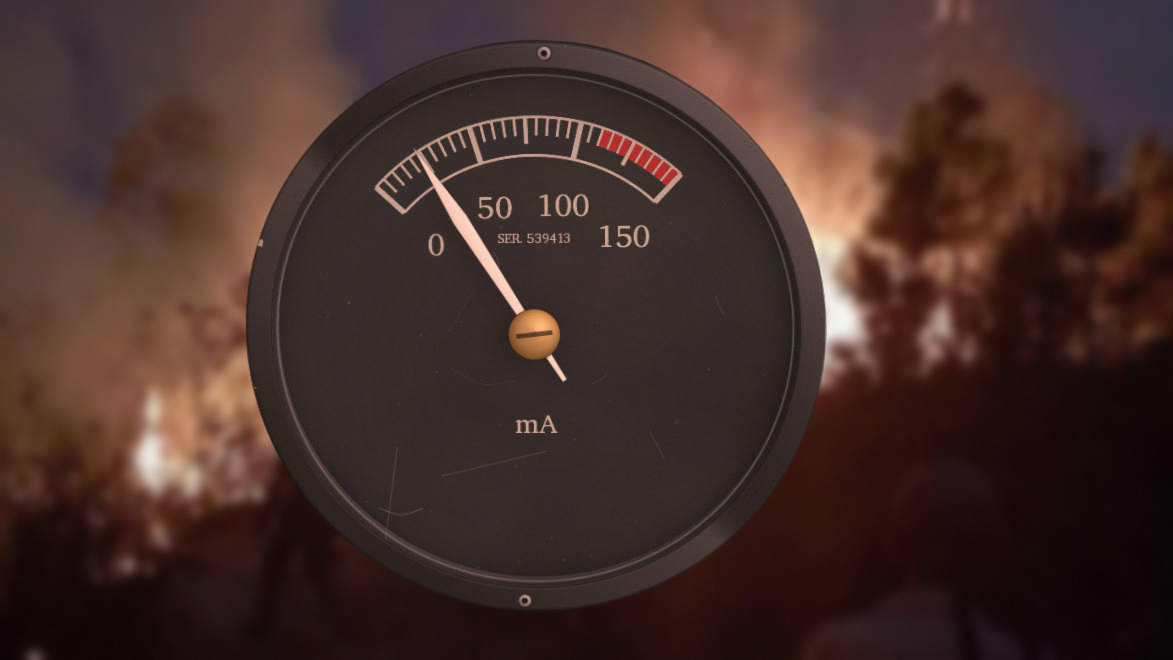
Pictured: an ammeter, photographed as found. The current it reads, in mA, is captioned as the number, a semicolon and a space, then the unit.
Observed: 25; mA
